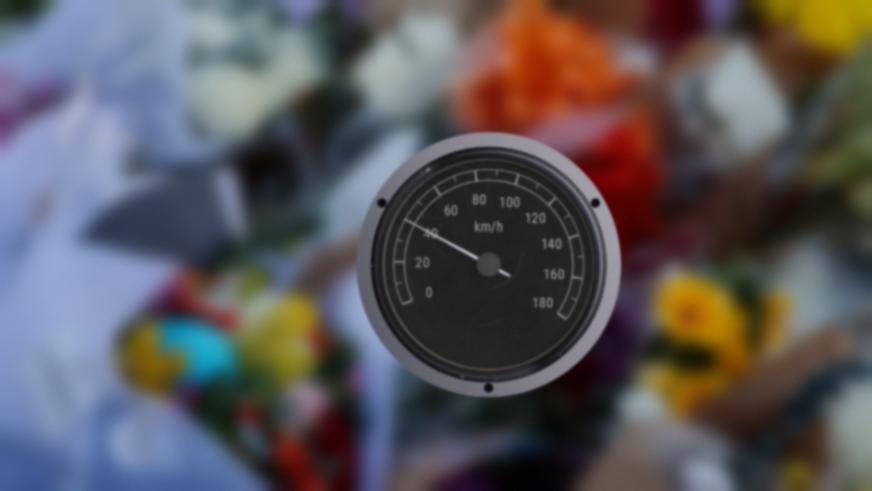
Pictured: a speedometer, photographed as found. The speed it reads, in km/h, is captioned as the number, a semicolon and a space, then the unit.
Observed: 40; km/h
